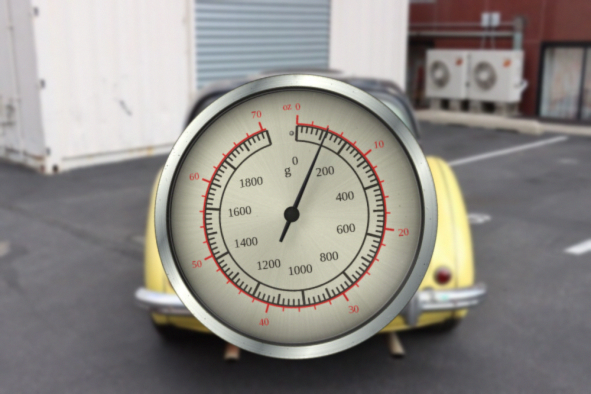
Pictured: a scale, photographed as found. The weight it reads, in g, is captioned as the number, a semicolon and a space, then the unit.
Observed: 120; g
